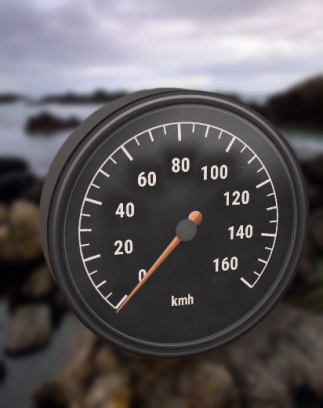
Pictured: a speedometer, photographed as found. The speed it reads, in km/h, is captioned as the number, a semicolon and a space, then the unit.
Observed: 0; km/h
